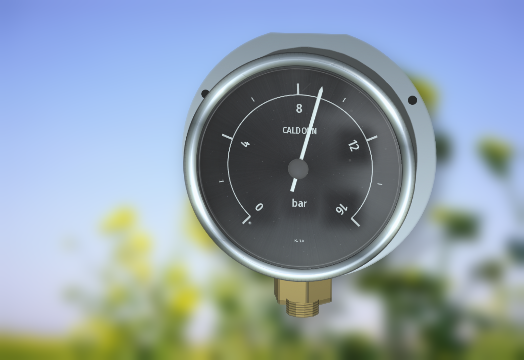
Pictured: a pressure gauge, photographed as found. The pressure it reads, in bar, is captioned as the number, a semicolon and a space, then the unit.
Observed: 9; bar
